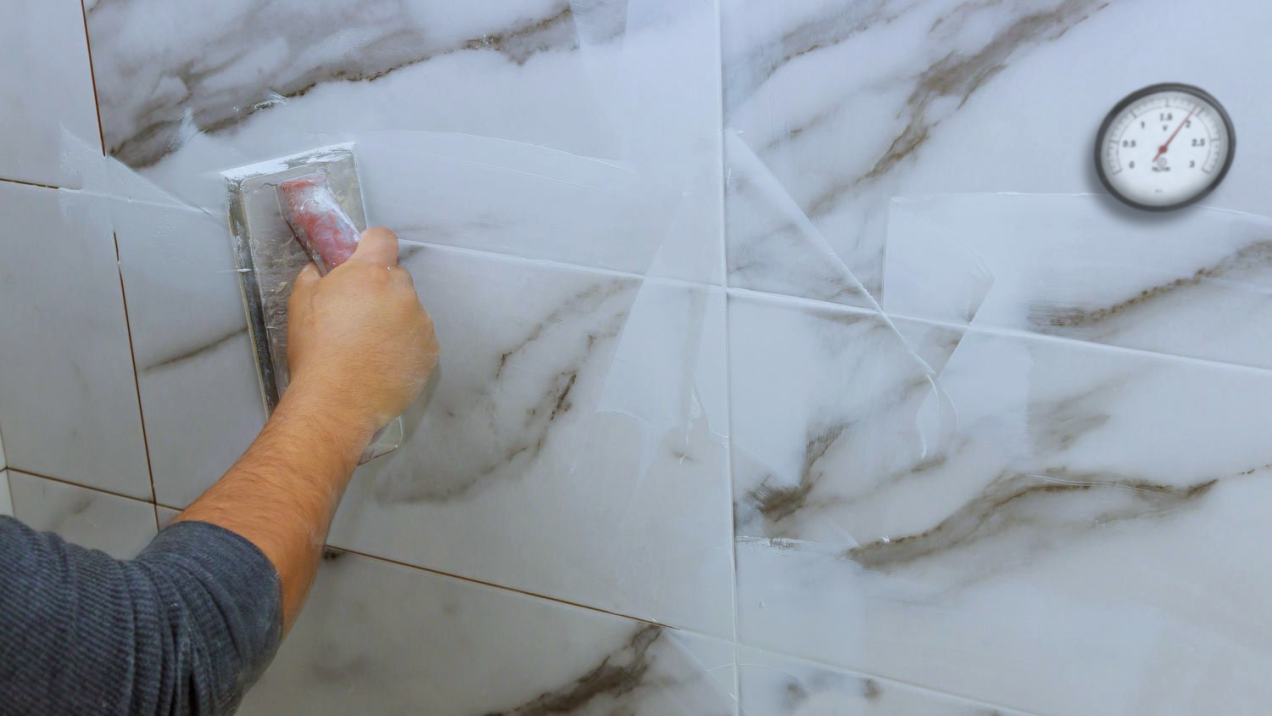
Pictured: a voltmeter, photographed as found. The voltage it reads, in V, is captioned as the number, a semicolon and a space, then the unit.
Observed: 1.9; V
